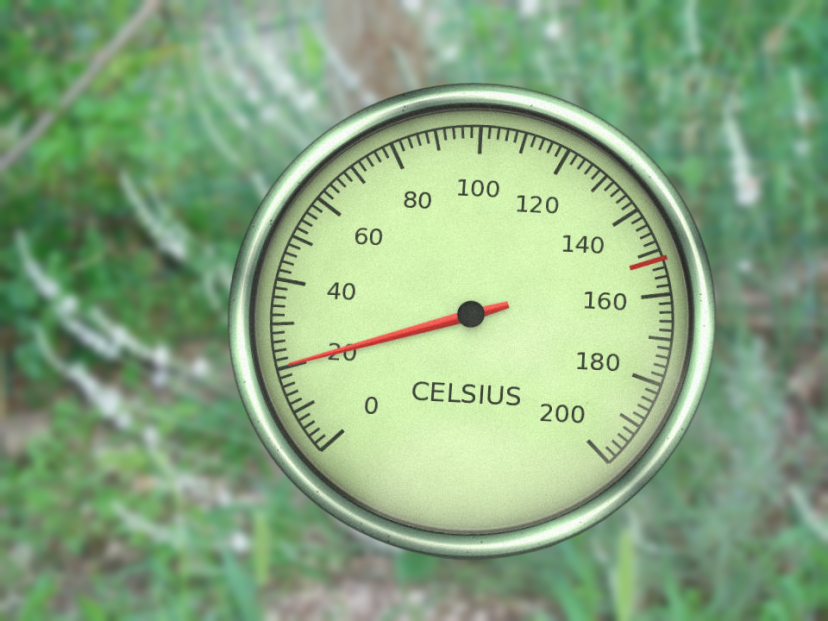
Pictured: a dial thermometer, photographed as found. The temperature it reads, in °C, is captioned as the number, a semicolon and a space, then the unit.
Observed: 20; °C
